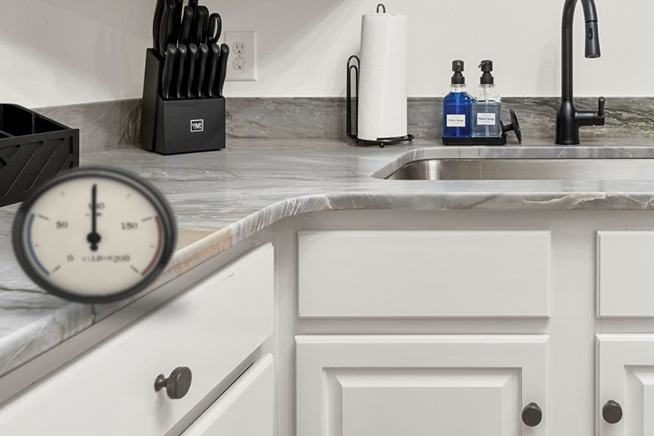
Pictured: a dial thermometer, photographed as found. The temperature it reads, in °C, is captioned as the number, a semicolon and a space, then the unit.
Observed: 100; °C
